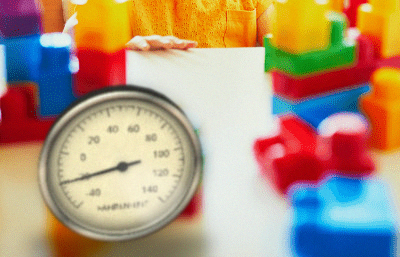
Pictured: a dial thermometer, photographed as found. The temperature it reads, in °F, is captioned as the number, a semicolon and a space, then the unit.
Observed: -20; °F
